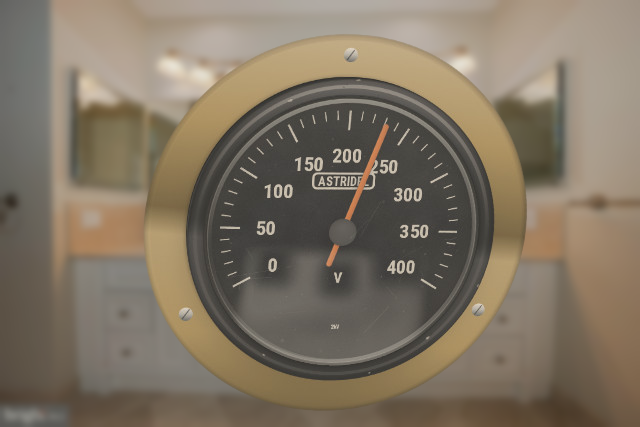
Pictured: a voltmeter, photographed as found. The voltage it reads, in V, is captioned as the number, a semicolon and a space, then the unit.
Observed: 230; V
